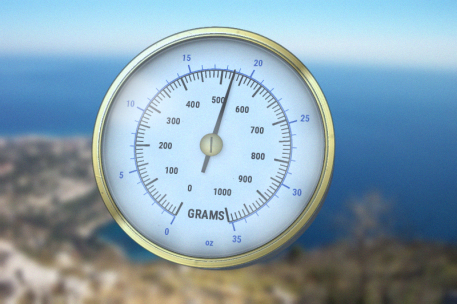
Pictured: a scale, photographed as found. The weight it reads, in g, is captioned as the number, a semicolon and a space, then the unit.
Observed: 530; g
